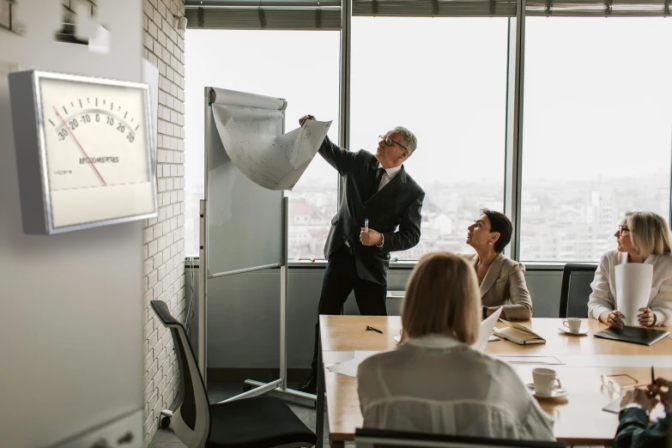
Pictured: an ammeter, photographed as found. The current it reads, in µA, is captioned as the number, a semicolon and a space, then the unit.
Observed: -25; µA
